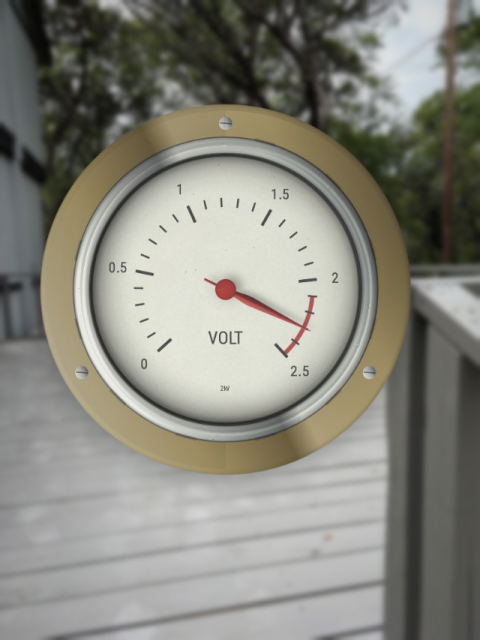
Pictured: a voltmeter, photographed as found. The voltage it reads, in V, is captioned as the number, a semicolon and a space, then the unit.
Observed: 2.3; V
